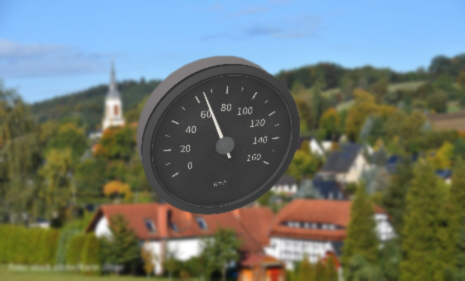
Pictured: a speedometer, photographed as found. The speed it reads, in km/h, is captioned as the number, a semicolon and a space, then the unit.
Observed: 65; km/h
